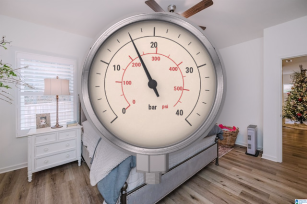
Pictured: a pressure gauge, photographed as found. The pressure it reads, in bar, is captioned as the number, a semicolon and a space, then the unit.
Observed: 16; bar
